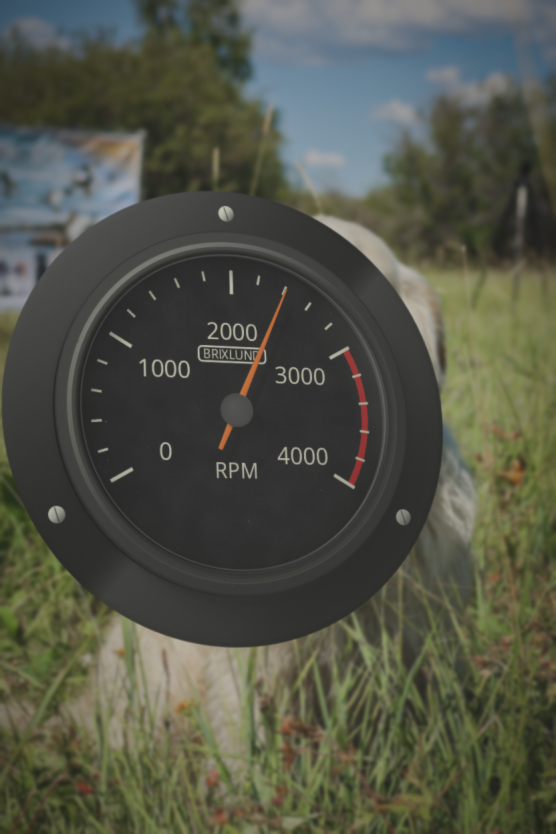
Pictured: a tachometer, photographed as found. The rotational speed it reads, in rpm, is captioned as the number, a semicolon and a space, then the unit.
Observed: 2400; rpm
